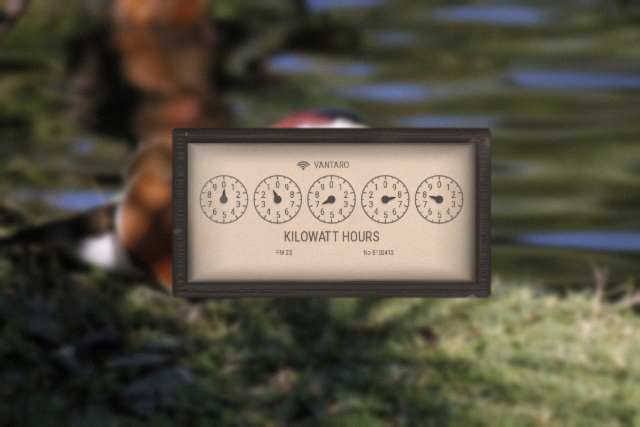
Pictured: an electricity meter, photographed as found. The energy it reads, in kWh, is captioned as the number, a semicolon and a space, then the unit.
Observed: 678; kWh
